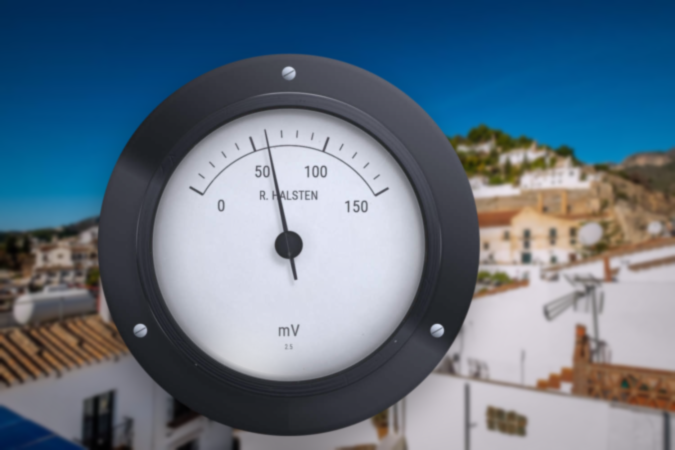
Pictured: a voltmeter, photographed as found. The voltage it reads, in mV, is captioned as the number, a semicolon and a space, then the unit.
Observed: 60; mV
